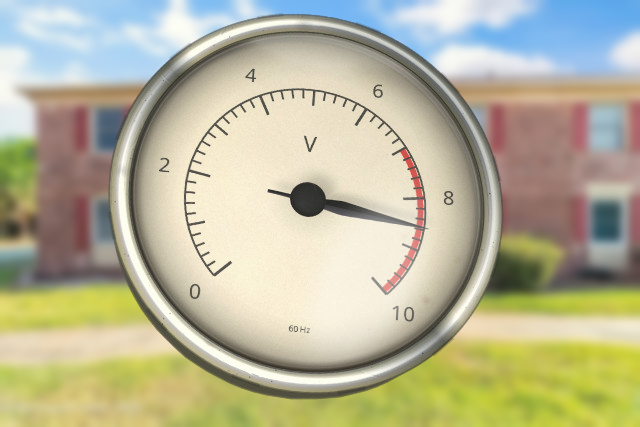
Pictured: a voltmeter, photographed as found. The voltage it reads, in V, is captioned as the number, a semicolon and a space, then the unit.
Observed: 8.6; V
